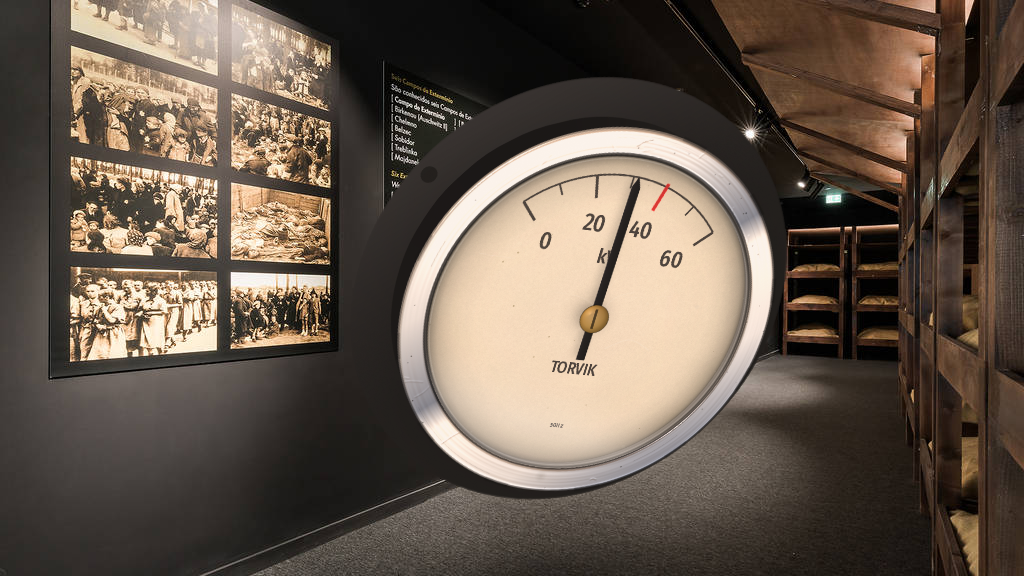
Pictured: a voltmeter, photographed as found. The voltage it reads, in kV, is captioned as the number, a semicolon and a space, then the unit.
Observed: 30; kV
